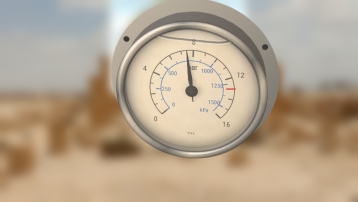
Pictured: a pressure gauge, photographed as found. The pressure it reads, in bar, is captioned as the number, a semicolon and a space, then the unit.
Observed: 7.5; bar
